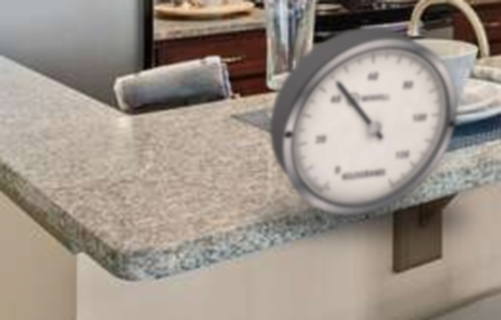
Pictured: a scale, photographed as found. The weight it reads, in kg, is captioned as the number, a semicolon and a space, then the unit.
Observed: 45; kg
